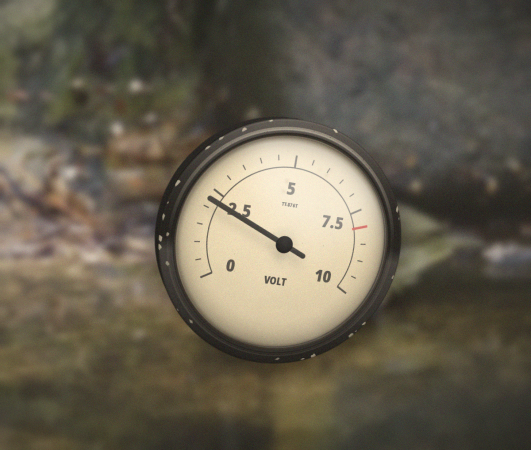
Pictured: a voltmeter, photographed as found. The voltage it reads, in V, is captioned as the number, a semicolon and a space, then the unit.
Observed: 2.25; V
